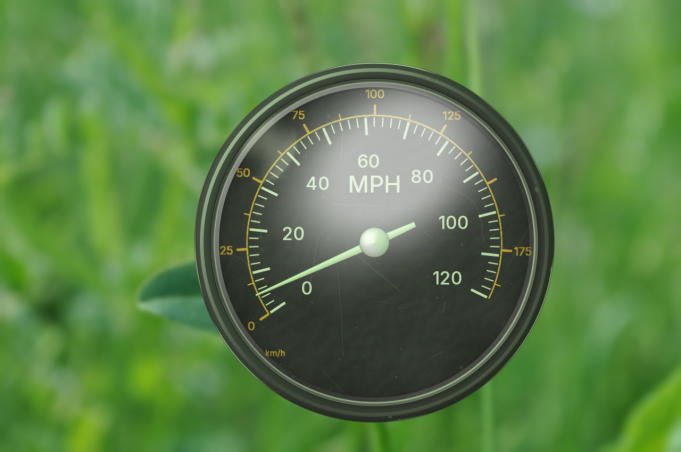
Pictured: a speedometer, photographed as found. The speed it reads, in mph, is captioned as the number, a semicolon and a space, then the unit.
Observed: 5; mph
